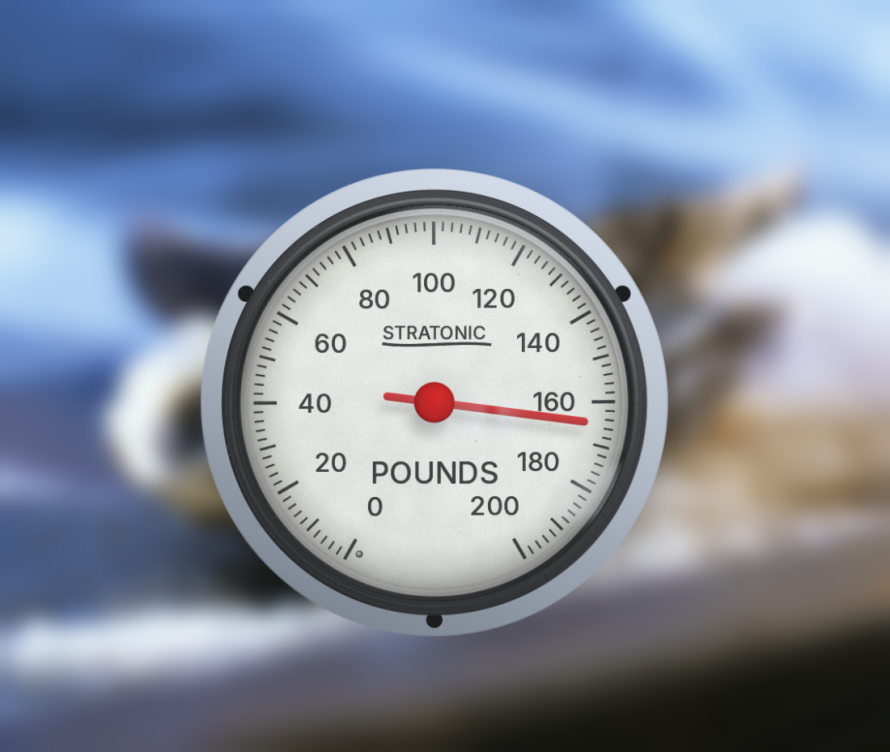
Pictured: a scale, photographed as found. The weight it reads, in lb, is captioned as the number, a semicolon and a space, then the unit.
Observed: 165; lb
